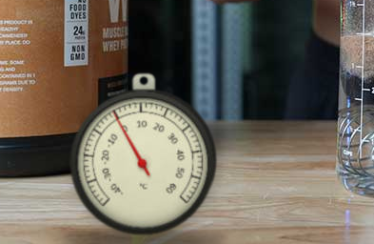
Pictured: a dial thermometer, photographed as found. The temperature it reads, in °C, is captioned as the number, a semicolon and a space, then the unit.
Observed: 0; °C
